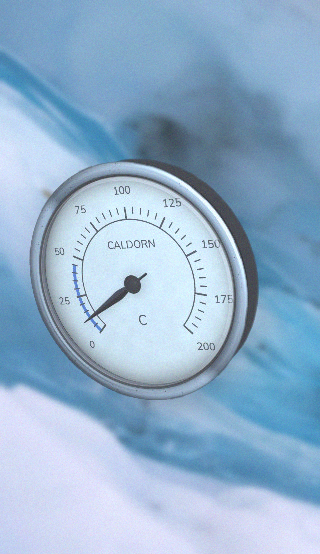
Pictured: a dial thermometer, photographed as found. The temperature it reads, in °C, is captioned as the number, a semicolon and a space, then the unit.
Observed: 10; °C
